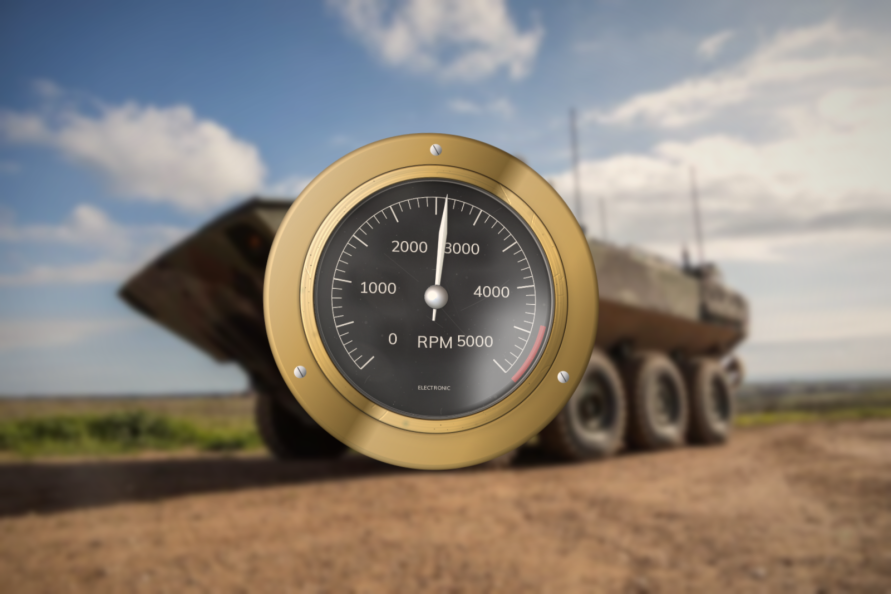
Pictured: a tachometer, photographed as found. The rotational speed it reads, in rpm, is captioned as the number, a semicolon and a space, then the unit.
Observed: 2600; rpm
